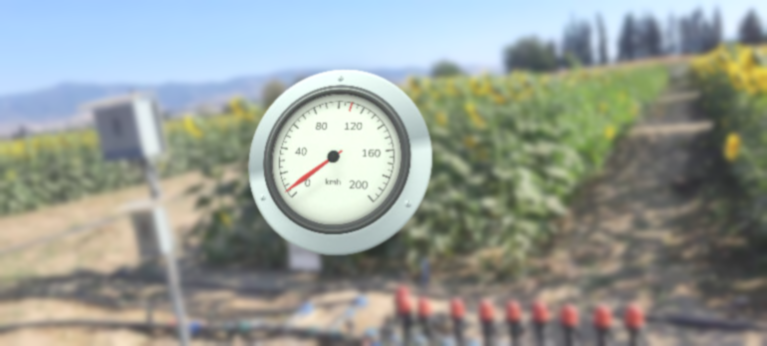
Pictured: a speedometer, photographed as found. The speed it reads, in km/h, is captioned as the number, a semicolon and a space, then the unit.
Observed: 5; km/h
